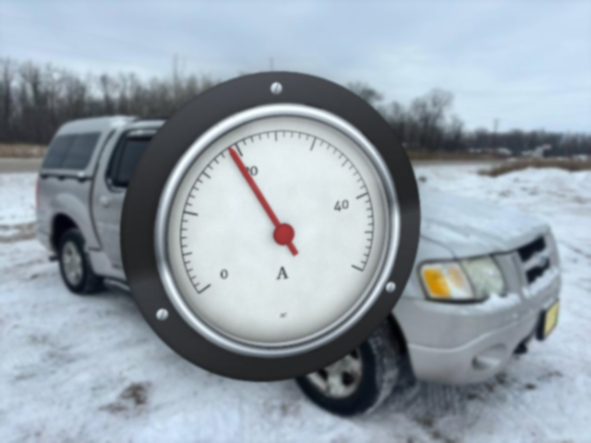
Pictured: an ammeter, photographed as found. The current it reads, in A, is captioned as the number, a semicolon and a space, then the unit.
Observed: 19; A
